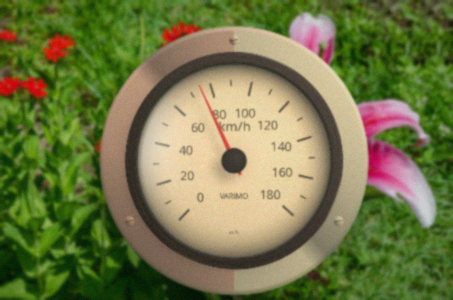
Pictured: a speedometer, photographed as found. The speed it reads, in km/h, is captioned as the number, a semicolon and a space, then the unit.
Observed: 75; km/h
